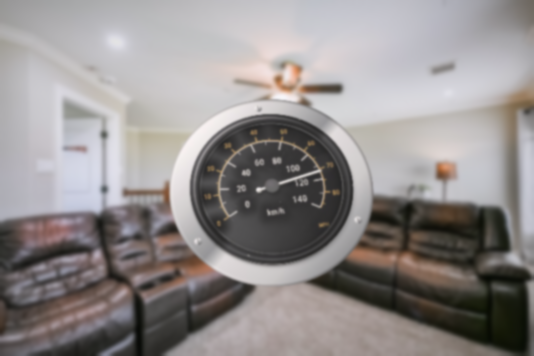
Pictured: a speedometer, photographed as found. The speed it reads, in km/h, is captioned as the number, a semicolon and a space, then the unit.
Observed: 115; km/h
